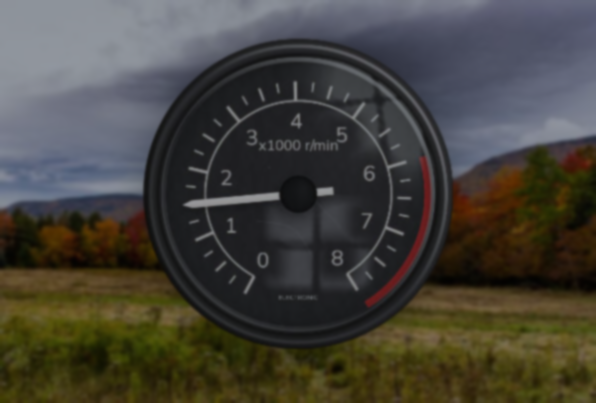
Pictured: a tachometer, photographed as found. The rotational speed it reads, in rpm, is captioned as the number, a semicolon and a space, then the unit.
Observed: 1500; rpm
